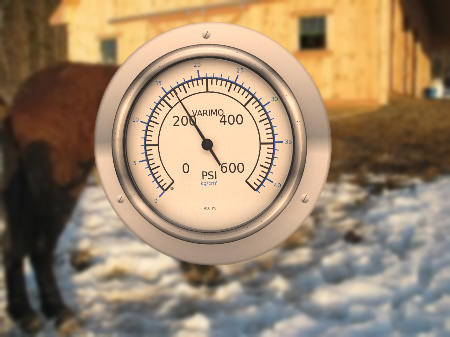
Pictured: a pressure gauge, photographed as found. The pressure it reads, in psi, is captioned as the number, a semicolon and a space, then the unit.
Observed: 230; psi
